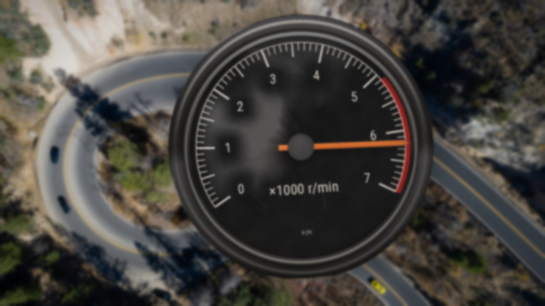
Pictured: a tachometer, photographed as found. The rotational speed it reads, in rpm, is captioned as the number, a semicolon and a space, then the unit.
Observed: 6200; rpm
